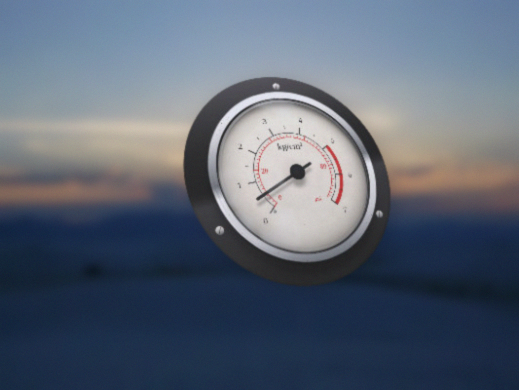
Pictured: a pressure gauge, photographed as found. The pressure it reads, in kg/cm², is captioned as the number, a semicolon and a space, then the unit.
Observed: 0.5; kg/cm²
